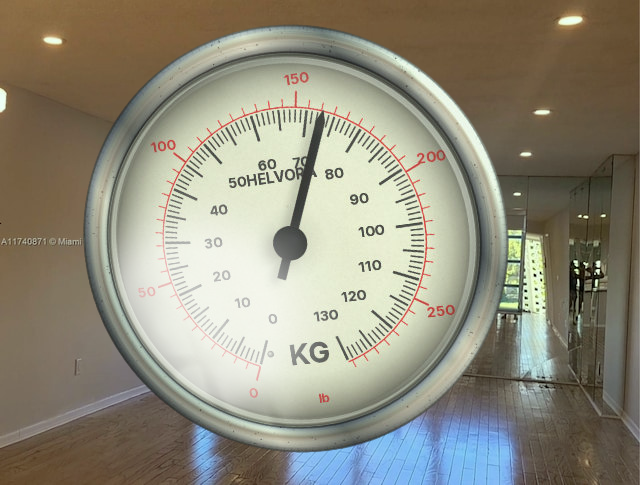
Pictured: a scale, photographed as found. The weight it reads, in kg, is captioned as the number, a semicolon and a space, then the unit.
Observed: 73; kg
